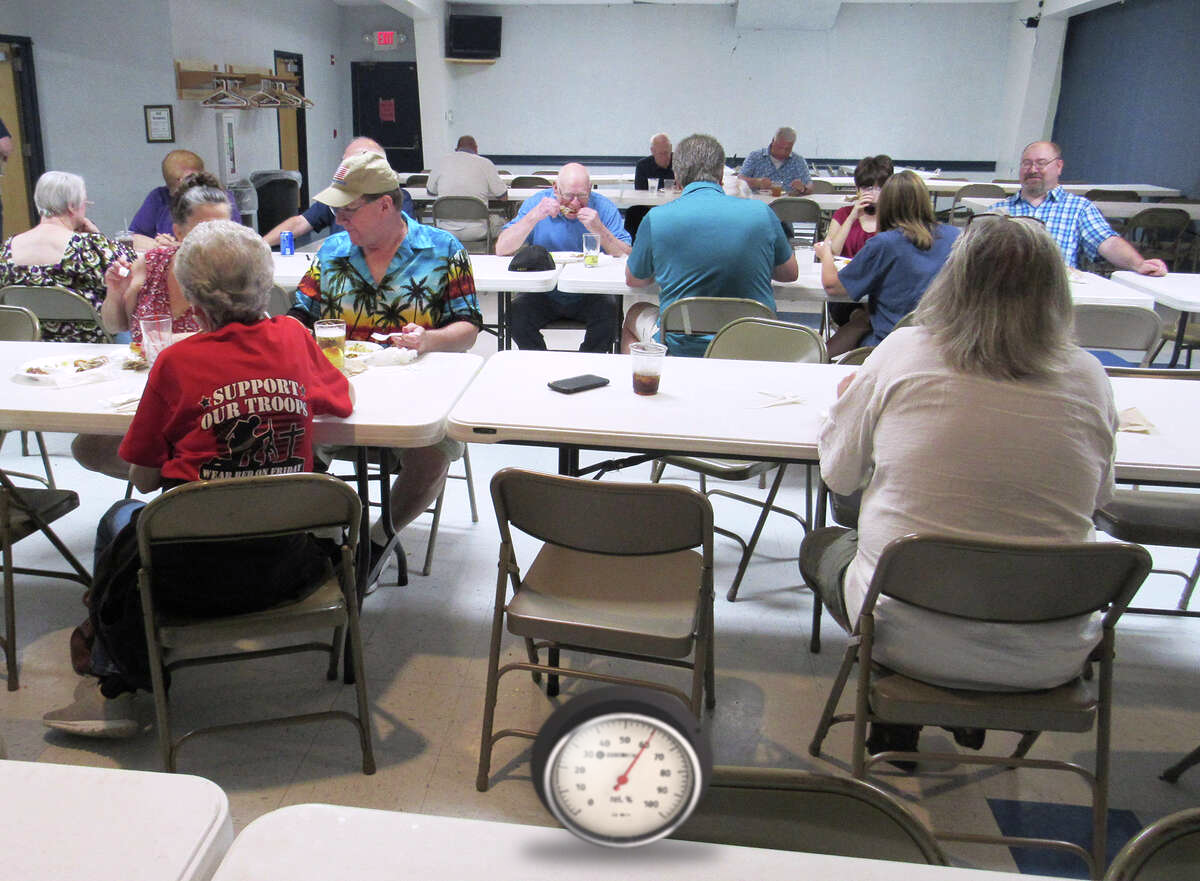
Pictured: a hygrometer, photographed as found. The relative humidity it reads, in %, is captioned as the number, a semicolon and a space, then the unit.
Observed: 60; %
